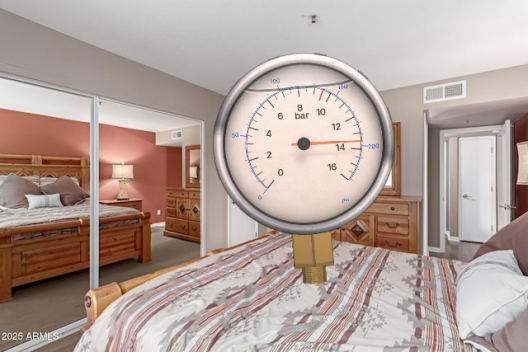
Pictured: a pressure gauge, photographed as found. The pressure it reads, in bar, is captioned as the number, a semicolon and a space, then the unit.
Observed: 13.5; bar
